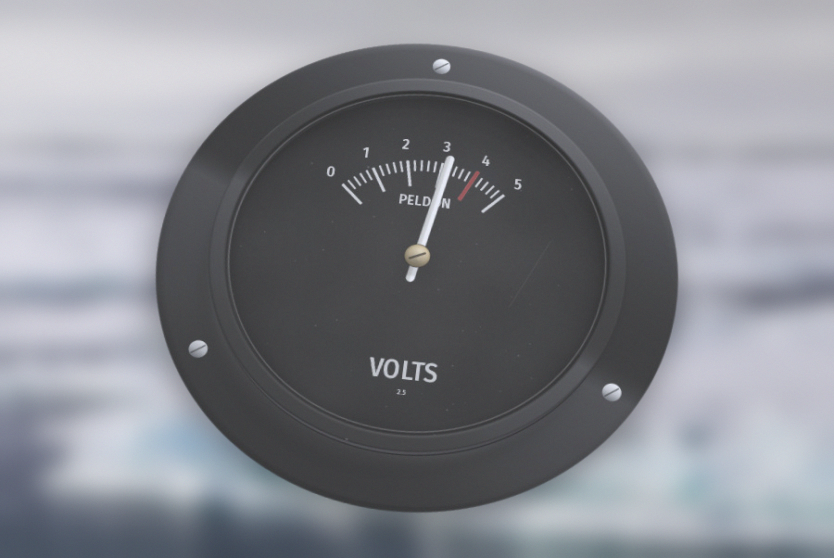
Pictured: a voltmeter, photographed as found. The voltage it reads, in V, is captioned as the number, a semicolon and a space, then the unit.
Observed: 3.2; V
